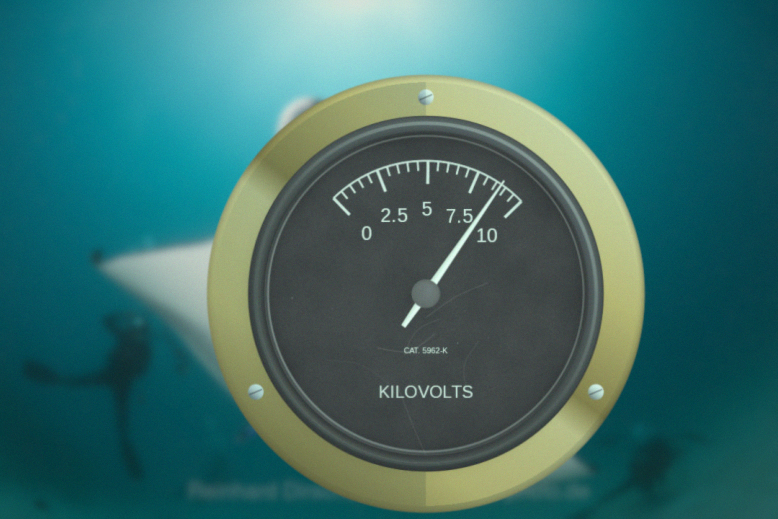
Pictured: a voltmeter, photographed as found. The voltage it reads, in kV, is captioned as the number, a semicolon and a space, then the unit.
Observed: 8.75; kV
